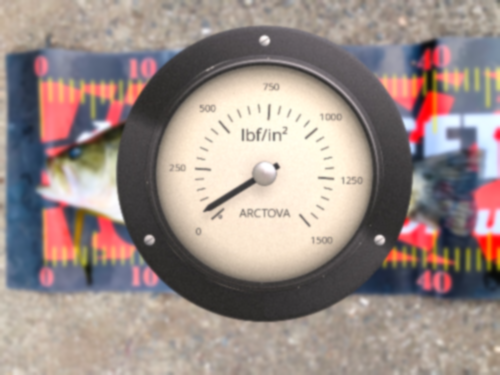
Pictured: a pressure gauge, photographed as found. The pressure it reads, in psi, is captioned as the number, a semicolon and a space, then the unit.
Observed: 50; psi
